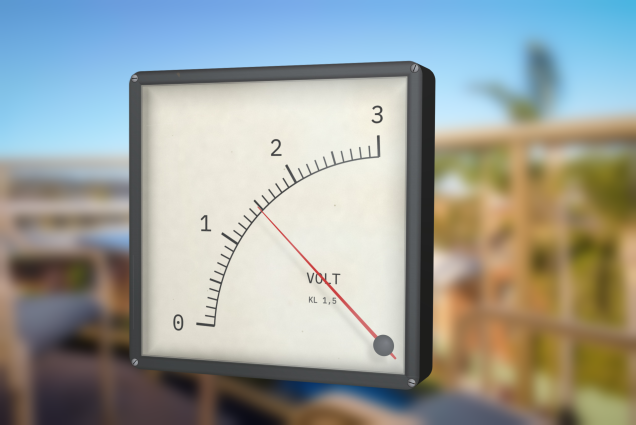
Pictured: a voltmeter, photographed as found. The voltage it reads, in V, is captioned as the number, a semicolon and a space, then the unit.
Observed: 1.5; V
